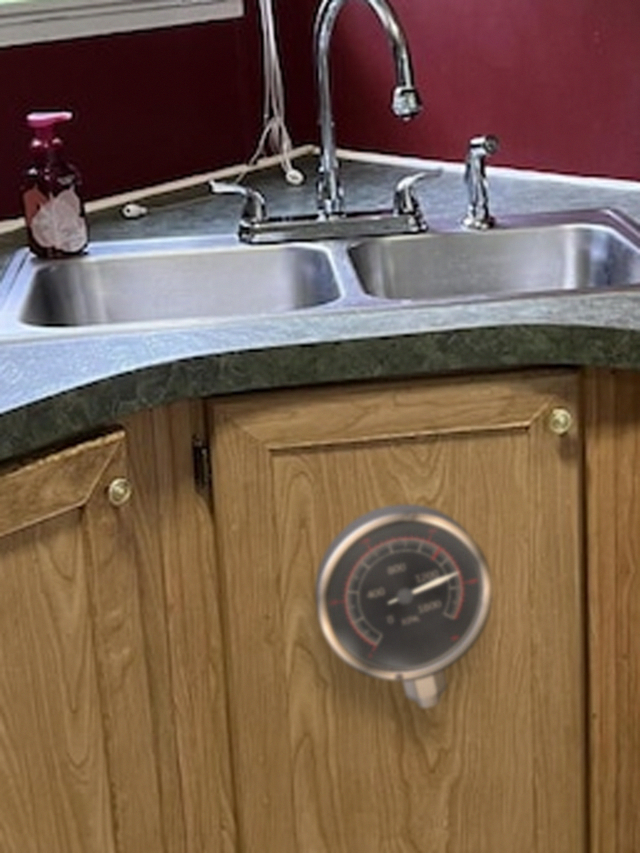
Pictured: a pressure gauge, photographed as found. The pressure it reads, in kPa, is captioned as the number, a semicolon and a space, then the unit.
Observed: 1300; kPa
